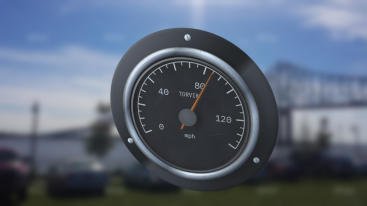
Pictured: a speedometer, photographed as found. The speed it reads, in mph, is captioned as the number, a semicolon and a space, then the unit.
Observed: 85; mph
